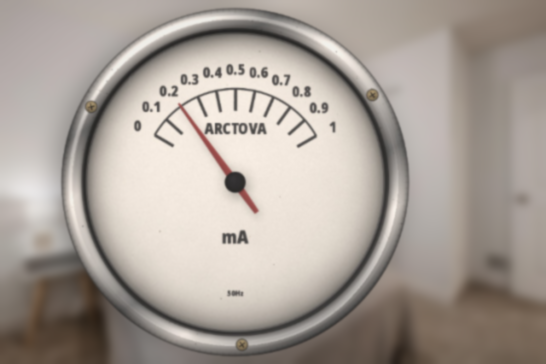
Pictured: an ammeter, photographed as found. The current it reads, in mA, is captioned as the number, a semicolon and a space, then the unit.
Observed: 0.2; mA
